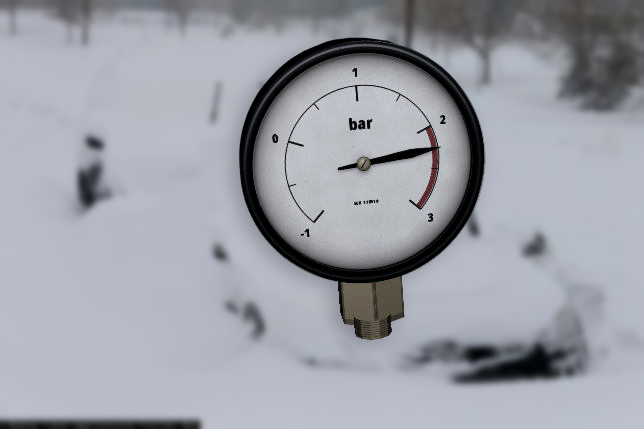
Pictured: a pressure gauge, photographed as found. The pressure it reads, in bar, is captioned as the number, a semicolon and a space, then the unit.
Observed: 2.25; bar
